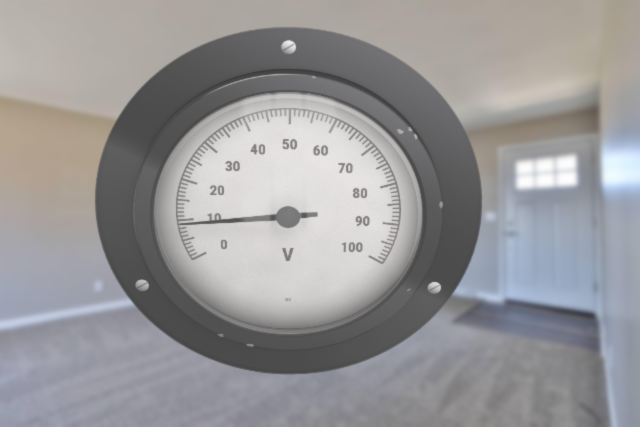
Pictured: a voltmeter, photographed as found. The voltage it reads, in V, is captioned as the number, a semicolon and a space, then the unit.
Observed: 10; V
